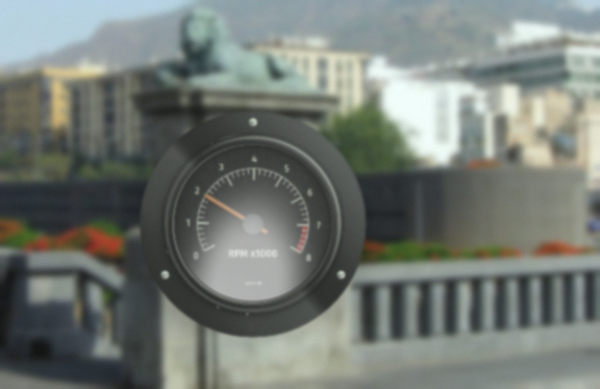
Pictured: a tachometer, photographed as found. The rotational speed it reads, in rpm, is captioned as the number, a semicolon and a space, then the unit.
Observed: 2000; rpm
